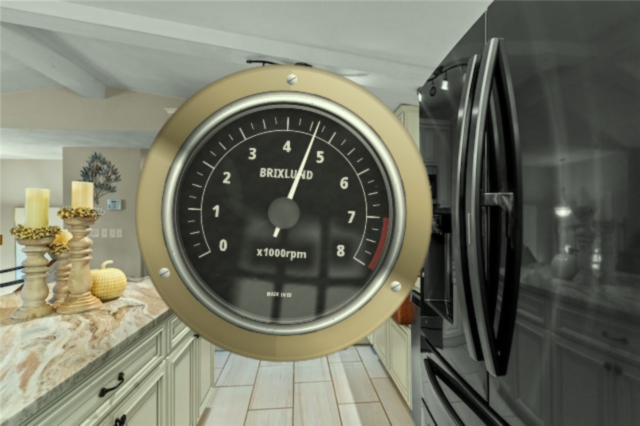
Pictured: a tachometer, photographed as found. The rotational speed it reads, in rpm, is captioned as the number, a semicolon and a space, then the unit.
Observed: 4625; rpm
